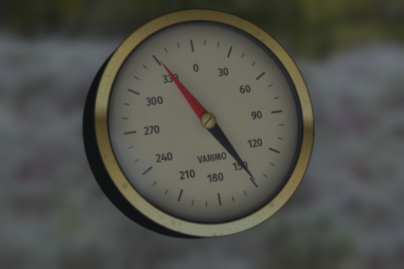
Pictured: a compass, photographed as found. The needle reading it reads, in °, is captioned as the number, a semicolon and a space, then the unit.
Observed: 330; °
